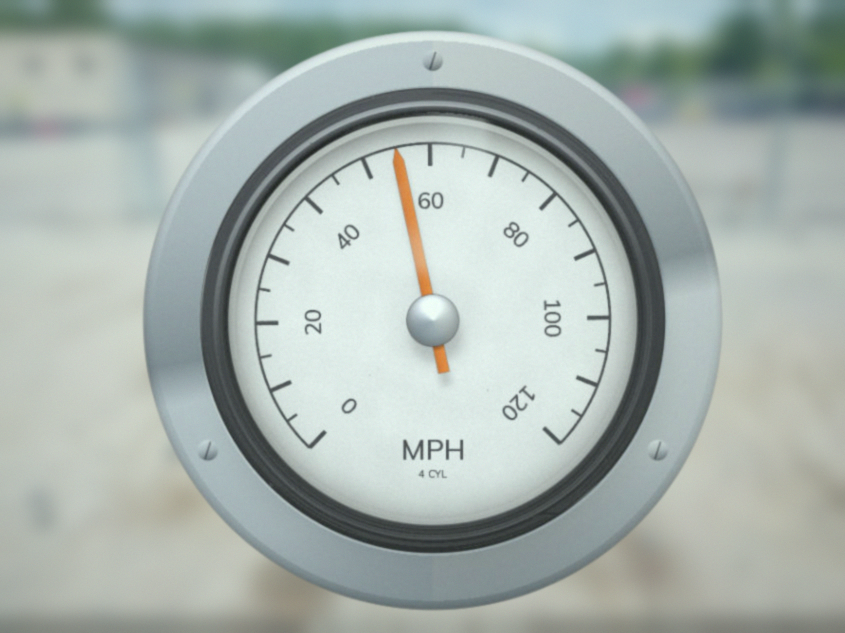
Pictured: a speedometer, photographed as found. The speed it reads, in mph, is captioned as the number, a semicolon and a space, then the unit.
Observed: 55; mph
